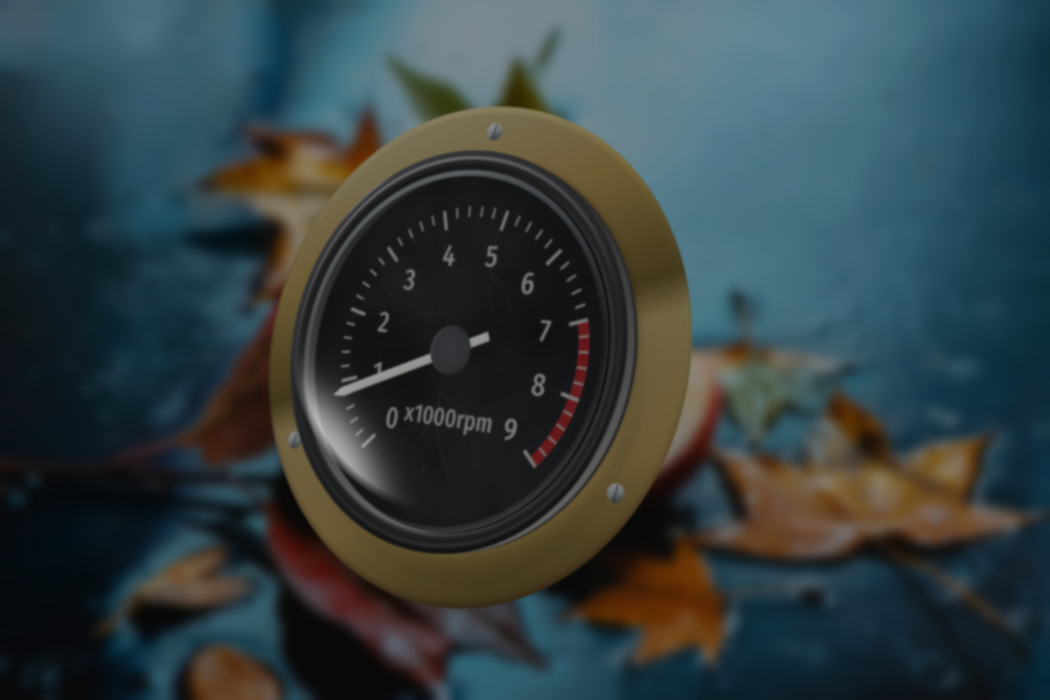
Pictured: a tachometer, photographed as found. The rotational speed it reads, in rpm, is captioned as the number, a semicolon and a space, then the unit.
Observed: 800; rpm
